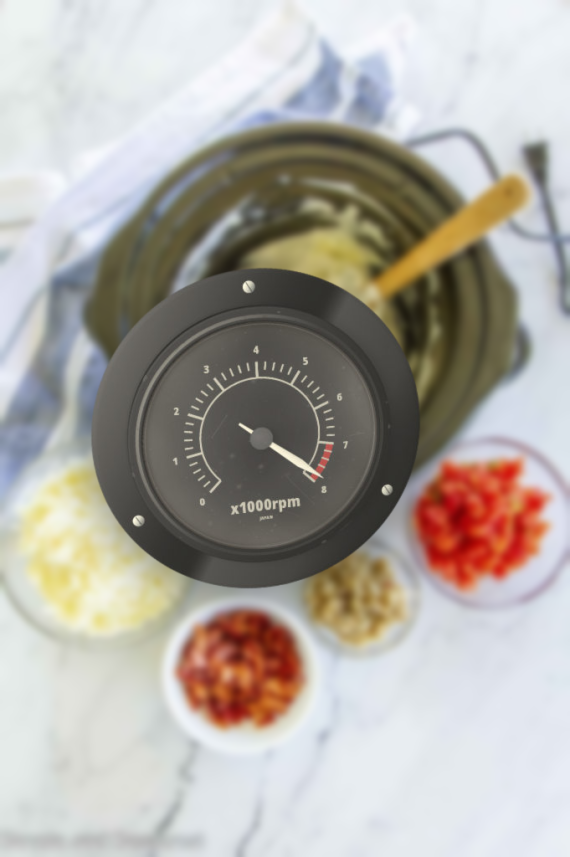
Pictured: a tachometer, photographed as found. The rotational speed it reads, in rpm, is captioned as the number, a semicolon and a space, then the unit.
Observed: 7800; rpm
